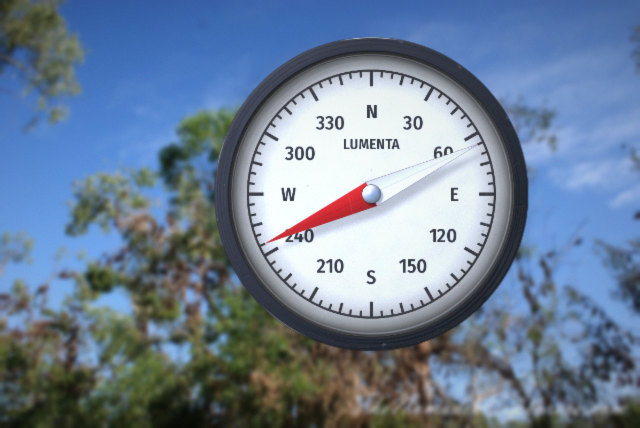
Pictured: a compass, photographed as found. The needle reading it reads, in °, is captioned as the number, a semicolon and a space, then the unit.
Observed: 245; °
